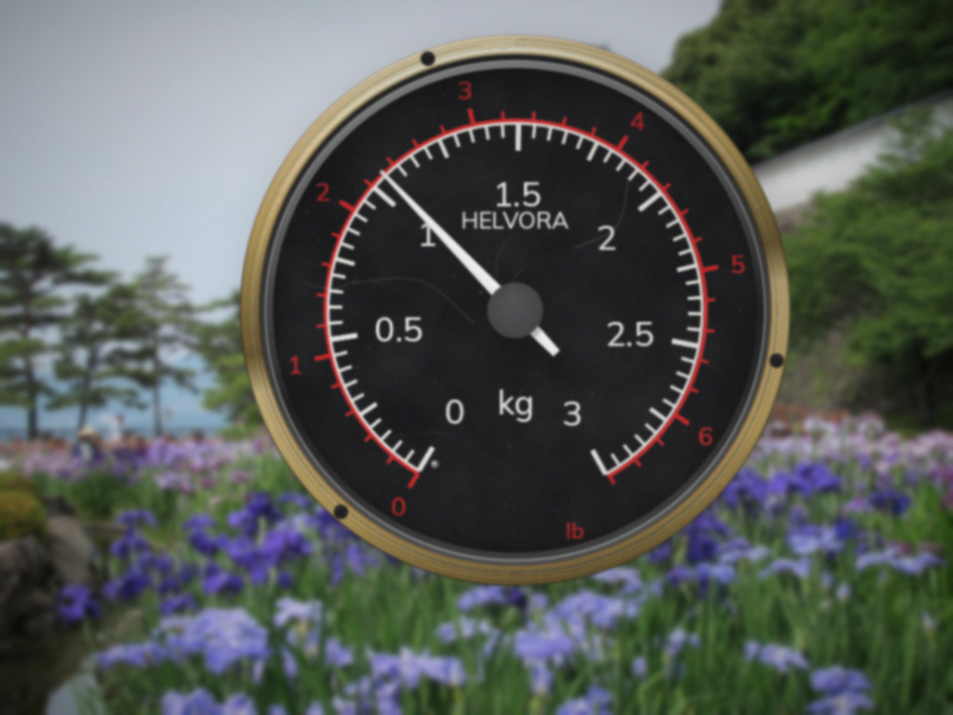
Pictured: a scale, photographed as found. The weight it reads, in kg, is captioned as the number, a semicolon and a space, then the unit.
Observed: 1.05; kg
